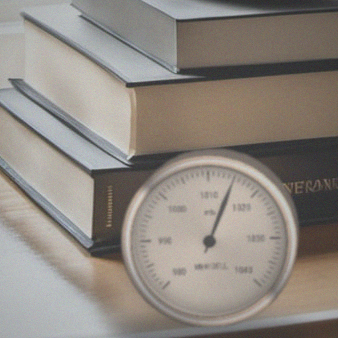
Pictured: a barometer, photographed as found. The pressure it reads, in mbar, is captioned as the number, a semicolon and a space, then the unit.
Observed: 1015; mbar
